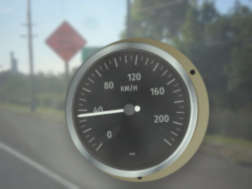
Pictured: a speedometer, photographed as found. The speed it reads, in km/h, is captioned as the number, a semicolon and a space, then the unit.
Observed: 35; km/h
